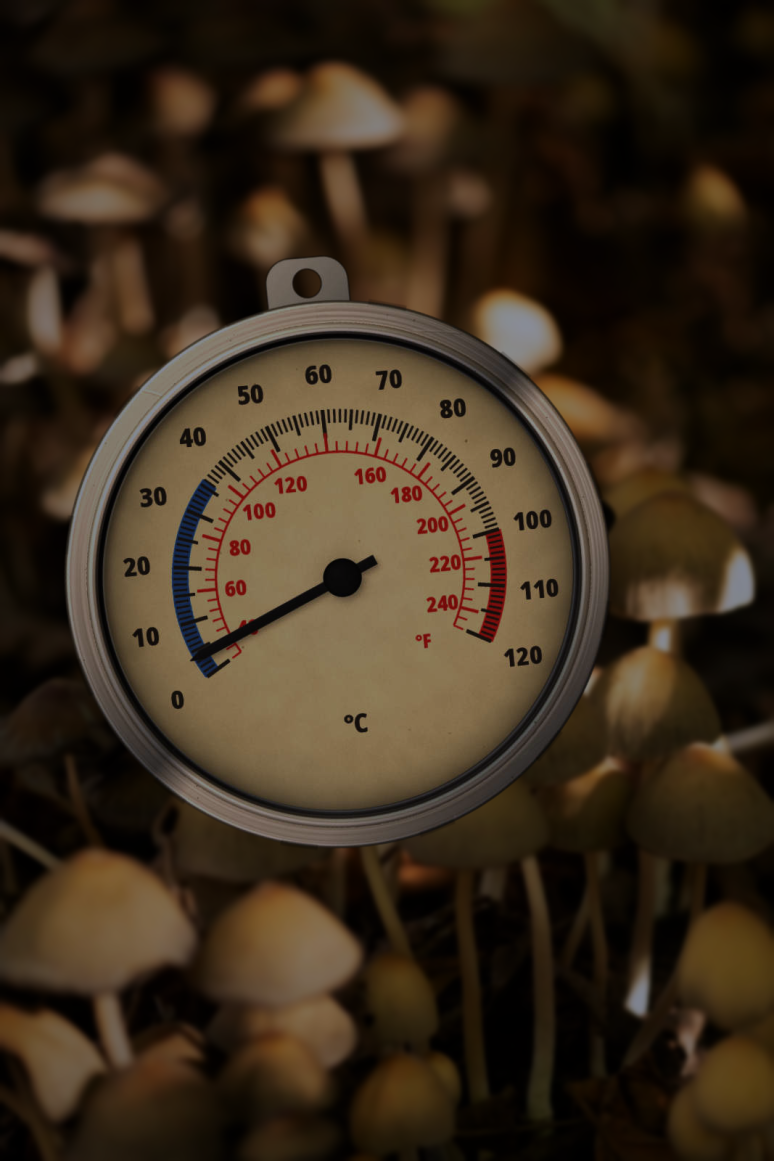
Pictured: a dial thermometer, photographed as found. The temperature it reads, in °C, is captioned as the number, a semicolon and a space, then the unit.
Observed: 4; °C
